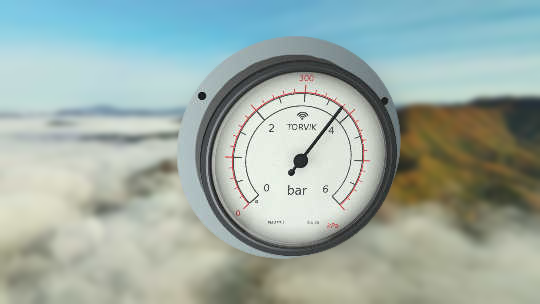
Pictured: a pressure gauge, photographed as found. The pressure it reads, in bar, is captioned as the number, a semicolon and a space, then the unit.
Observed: 3.75; bar
